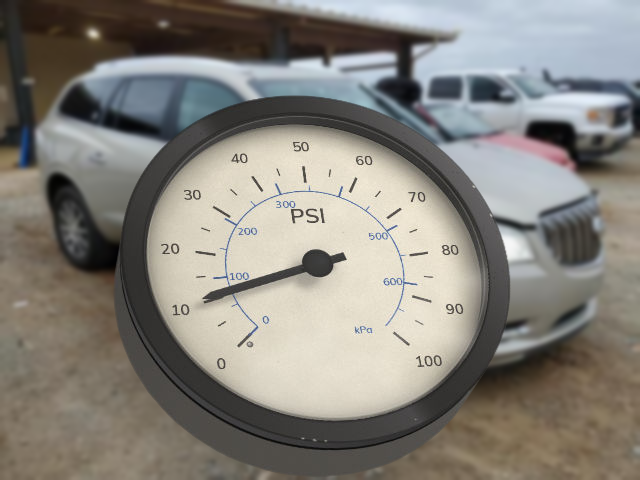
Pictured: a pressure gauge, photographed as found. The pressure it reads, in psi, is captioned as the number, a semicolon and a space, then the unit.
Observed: 10; psi
